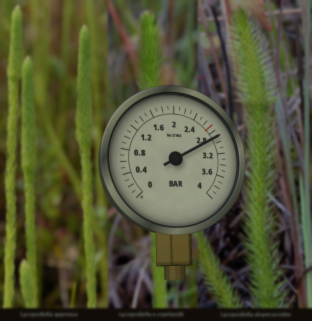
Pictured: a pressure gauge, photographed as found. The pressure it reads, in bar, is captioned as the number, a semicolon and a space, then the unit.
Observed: 2.9; bar
